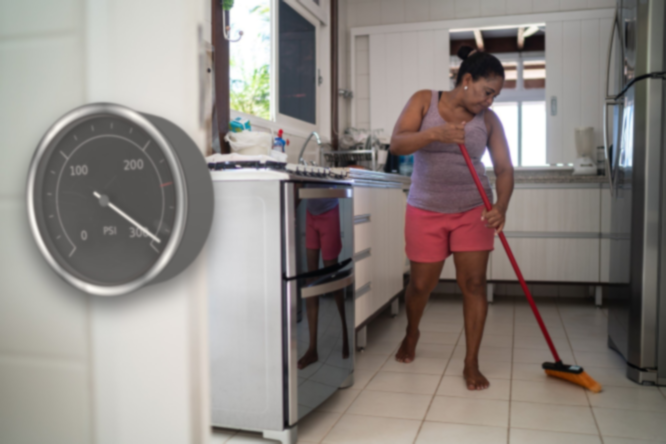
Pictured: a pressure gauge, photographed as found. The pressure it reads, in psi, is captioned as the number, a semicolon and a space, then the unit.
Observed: 290; psi
